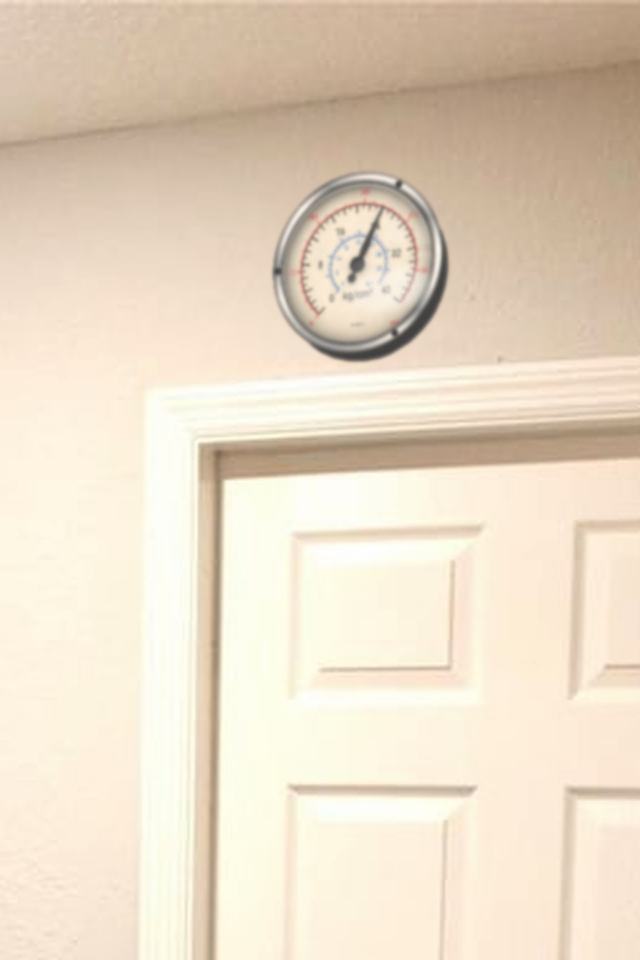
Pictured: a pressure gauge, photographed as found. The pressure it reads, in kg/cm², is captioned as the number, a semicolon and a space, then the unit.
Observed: 24; kg/cm²
